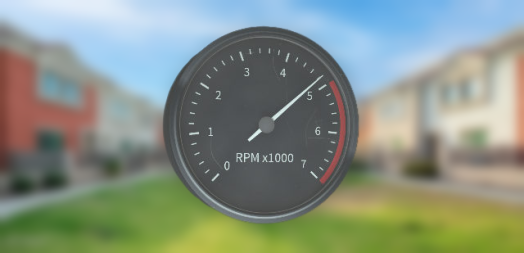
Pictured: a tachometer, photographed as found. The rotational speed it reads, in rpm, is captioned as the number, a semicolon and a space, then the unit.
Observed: 4800; rpm
